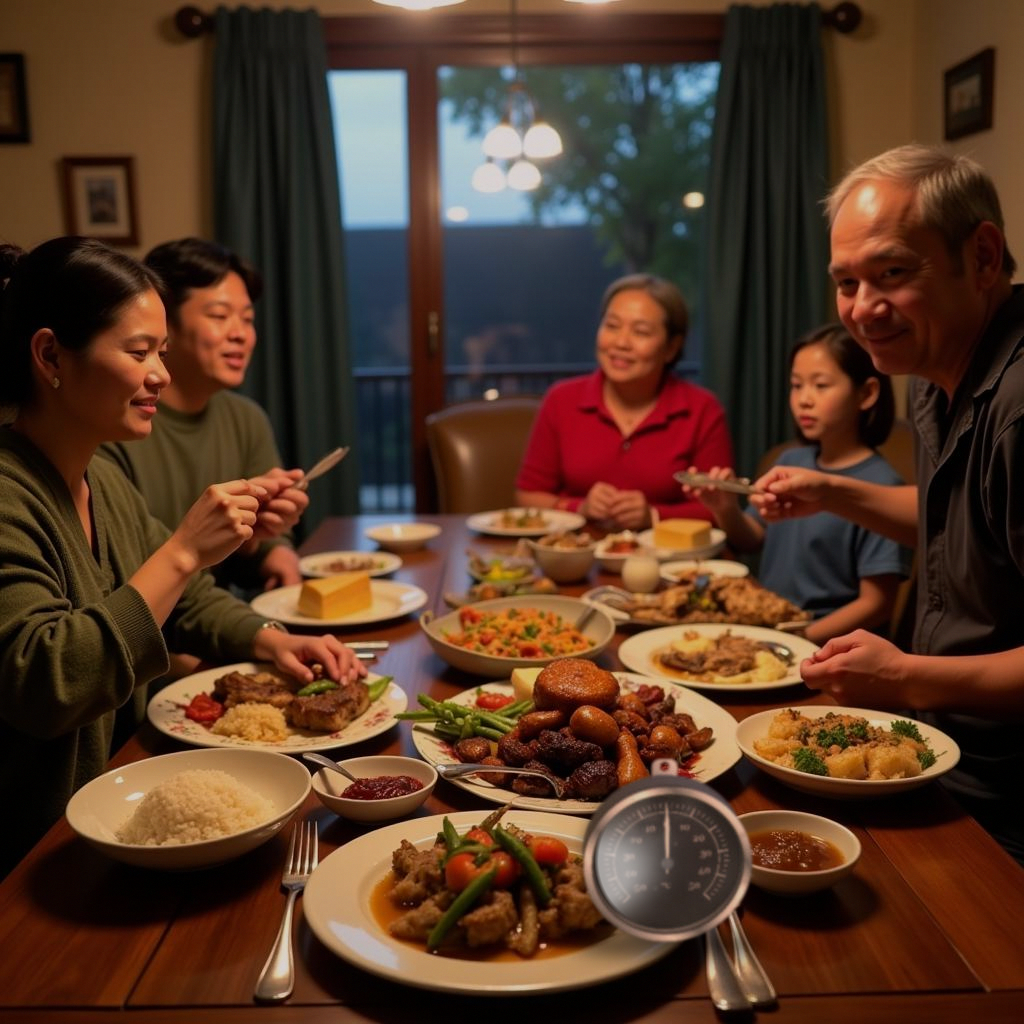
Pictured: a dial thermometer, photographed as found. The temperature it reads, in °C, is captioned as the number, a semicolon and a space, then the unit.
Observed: 0; °C
